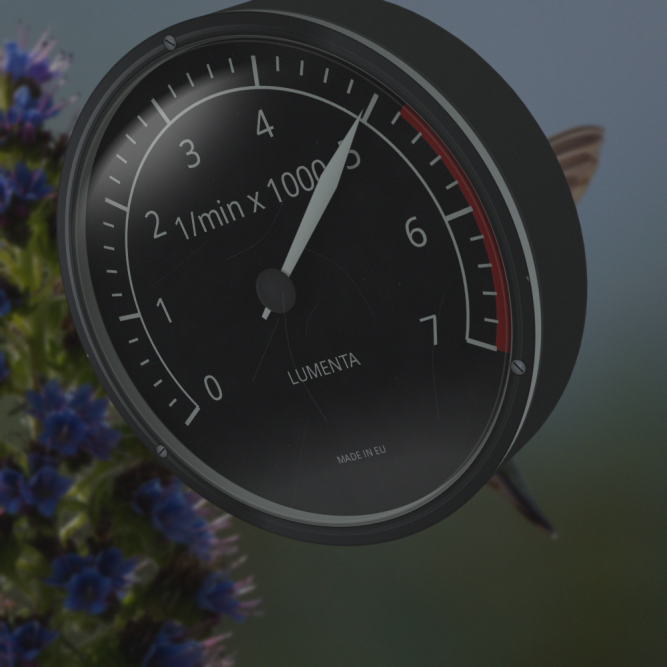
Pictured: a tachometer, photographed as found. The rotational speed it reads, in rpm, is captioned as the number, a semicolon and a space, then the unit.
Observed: 5000; rpm
